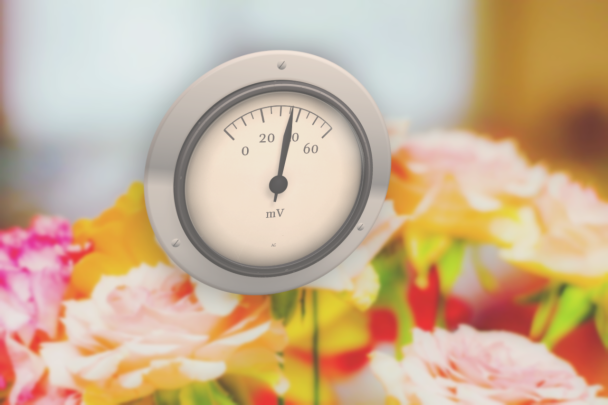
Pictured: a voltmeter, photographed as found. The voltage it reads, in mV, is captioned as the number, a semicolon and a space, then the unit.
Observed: 35; mV
